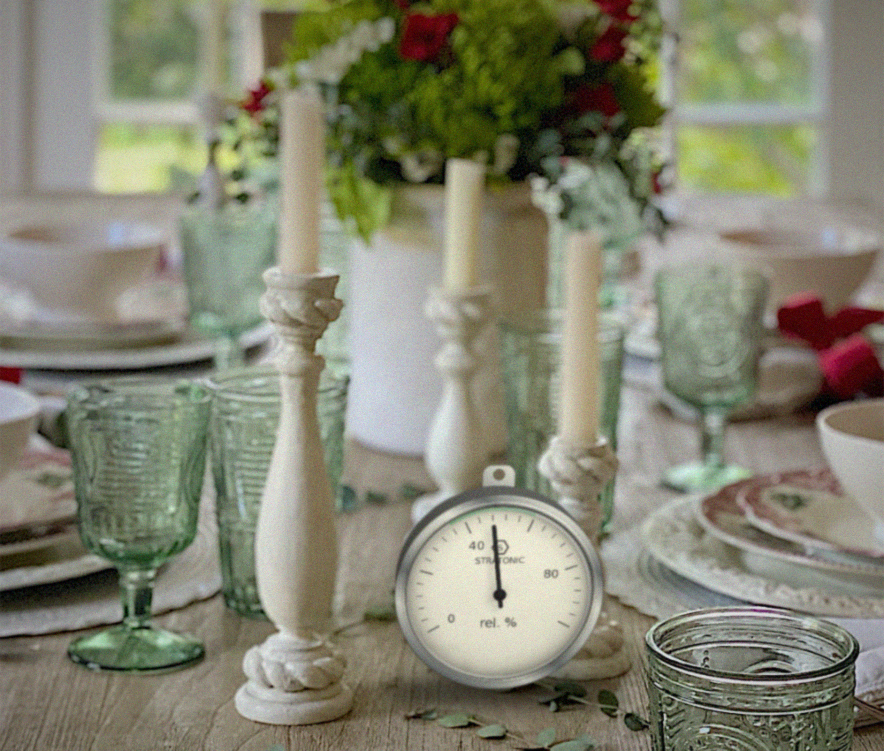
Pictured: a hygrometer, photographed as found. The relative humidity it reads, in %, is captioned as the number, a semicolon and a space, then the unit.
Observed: 48; %
